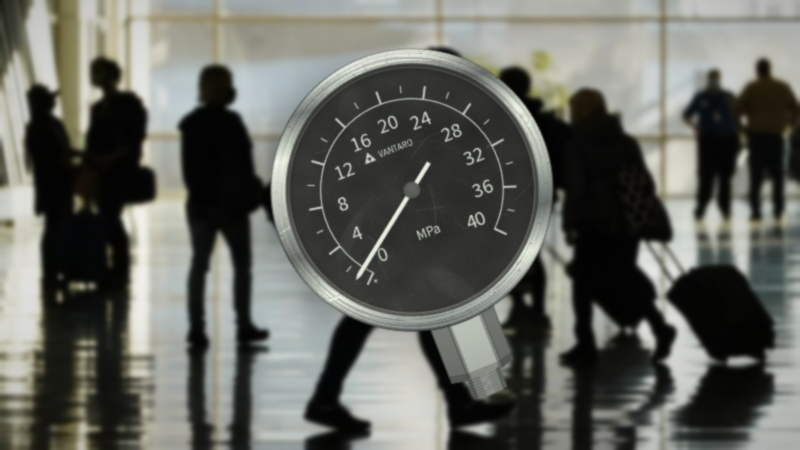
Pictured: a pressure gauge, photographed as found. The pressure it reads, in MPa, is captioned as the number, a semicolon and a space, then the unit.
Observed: 1; MPa
